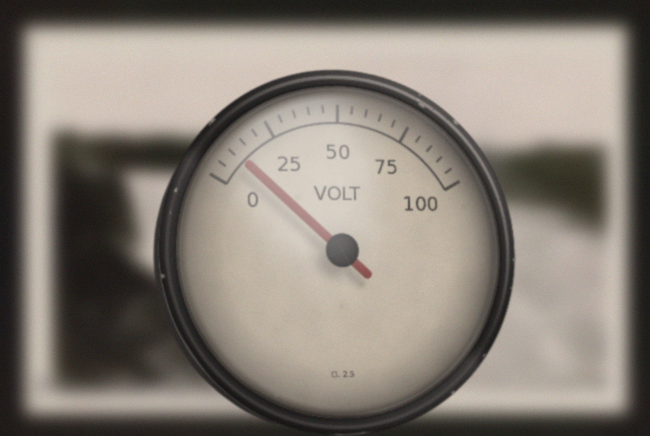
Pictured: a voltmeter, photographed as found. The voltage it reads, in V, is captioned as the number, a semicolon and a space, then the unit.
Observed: 10; V
